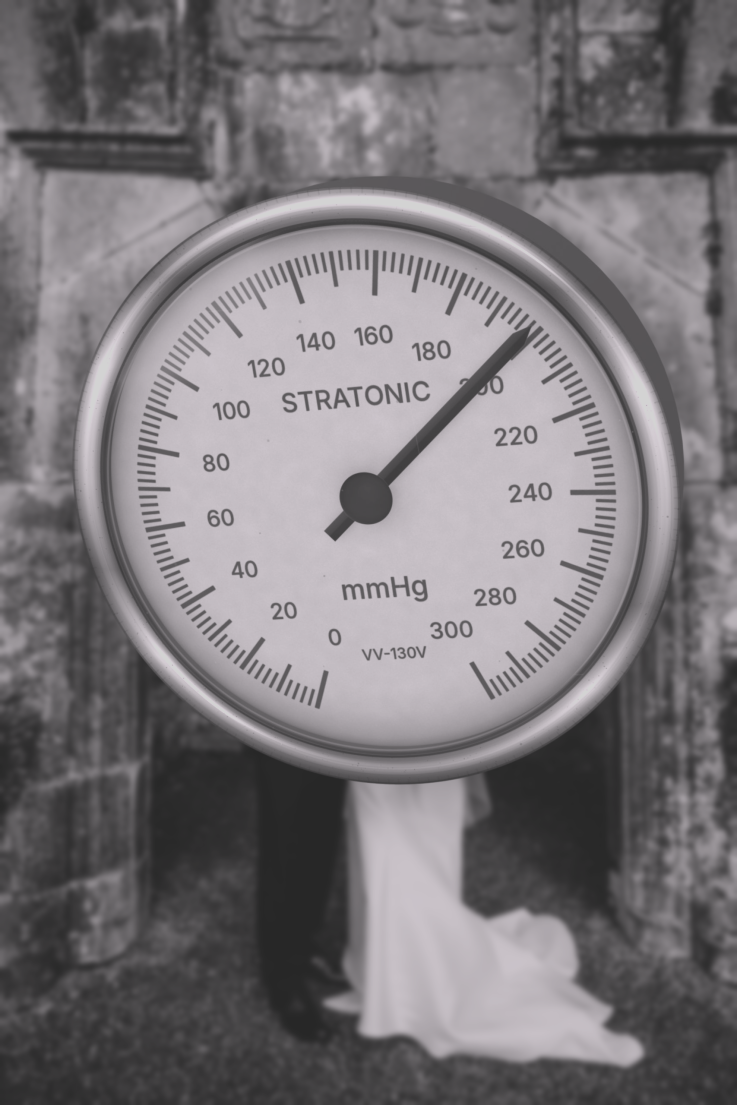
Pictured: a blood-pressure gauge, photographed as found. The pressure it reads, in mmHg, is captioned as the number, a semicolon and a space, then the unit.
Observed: 198; mmHg
